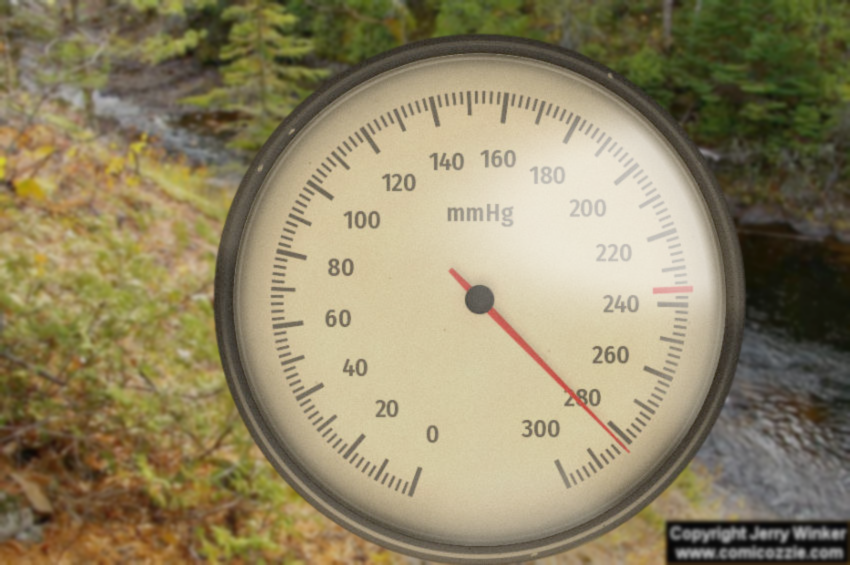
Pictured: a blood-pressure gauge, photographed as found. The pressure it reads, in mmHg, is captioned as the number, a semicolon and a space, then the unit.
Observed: 282; mmHg
